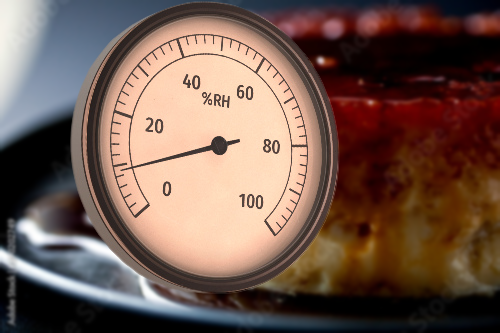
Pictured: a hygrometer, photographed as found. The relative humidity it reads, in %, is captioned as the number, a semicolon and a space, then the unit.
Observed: 9; %
